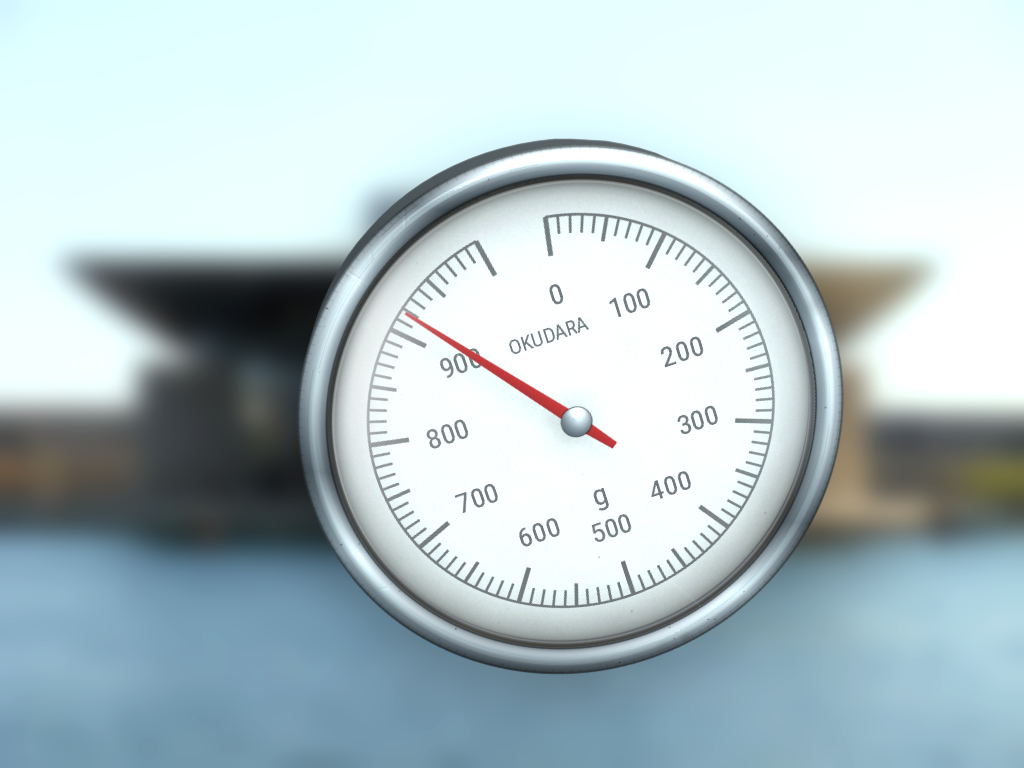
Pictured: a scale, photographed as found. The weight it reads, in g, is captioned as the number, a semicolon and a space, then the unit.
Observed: 920; g
